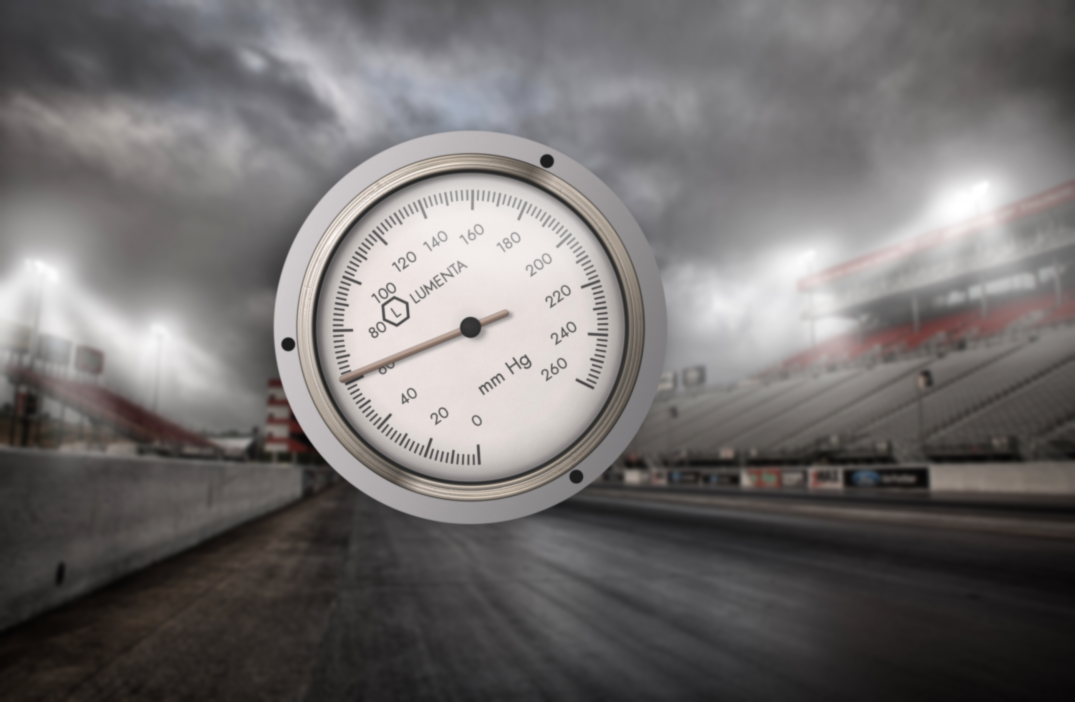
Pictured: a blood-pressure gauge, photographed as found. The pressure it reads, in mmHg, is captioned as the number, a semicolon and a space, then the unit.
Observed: 62; mmHg
